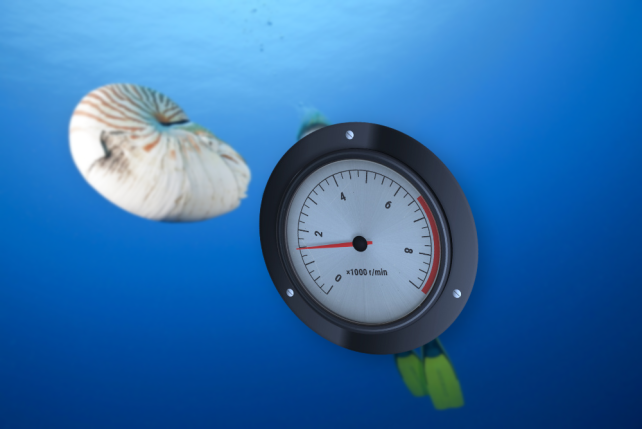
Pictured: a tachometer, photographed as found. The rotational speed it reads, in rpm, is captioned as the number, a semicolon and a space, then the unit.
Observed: 1500; rpm
